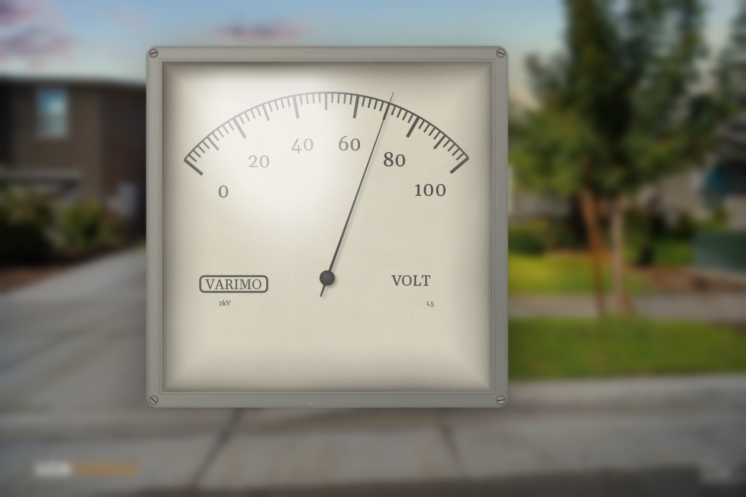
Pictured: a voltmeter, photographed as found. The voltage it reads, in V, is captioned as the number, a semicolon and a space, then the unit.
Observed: 70; V
